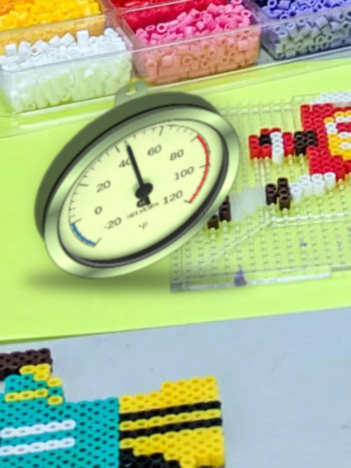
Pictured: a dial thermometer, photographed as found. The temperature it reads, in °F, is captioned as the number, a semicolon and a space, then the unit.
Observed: 44; °F
